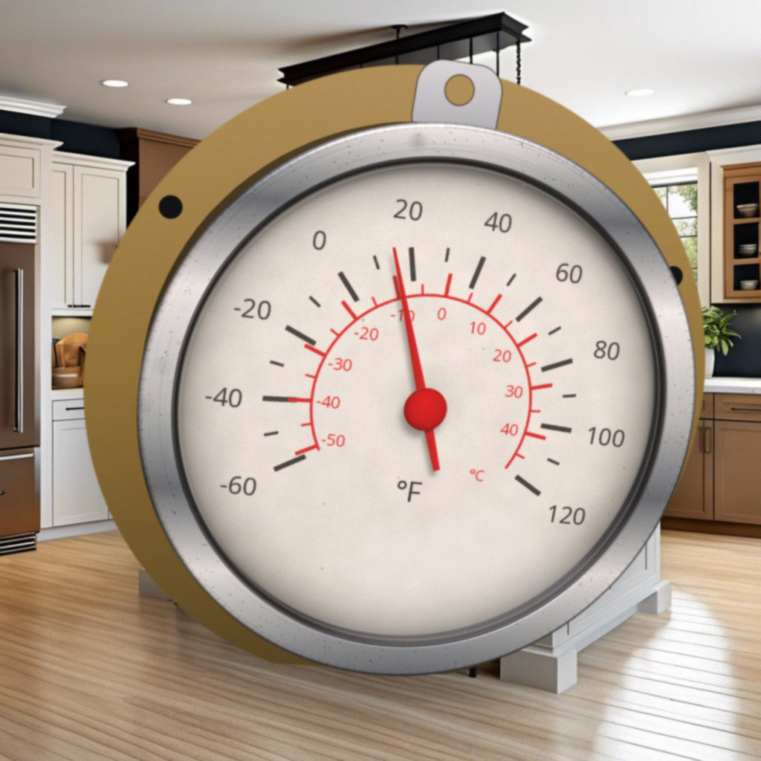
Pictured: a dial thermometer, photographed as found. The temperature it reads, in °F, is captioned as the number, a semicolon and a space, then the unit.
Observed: 15; °F
